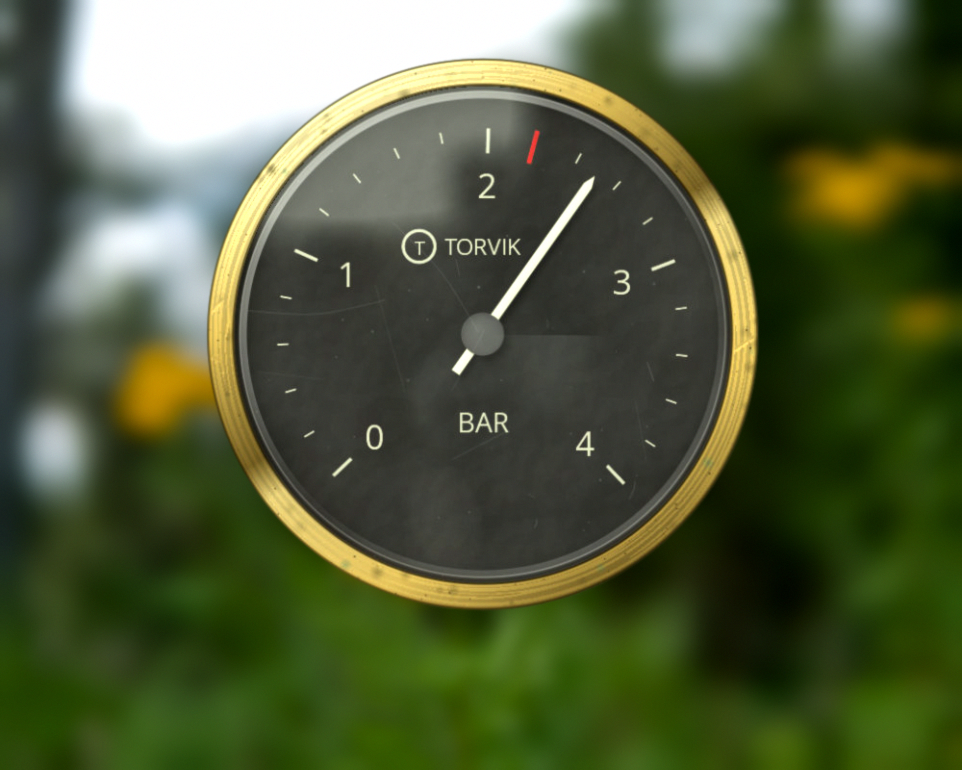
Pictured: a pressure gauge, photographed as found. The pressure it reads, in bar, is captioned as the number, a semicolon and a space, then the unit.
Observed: 2.5; bar
